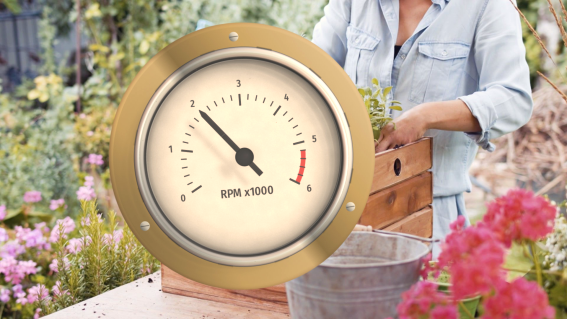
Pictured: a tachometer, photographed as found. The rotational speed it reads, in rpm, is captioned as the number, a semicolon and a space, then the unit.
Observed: 2000; rpm
